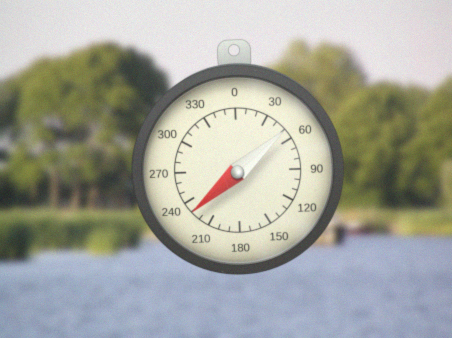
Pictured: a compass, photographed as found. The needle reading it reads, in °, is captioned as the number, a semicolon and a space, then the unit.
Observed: 230; °
